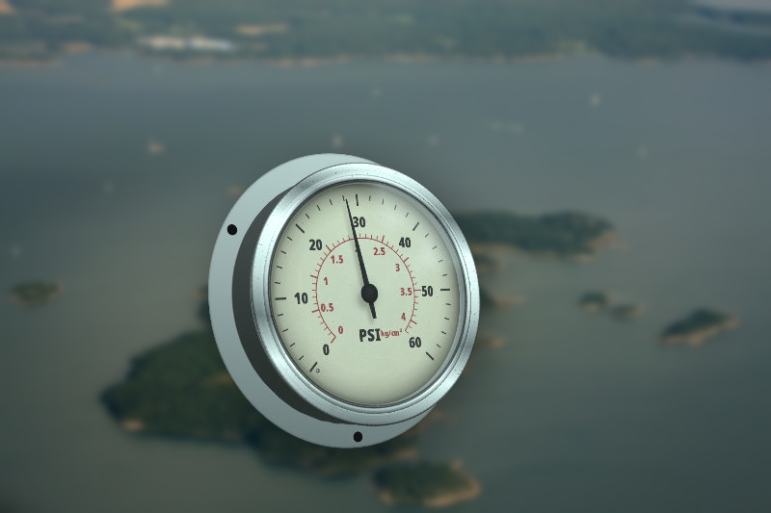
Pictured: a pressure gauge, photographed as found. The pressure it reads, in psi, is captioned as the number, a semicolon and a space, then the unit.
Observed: 28; psi
